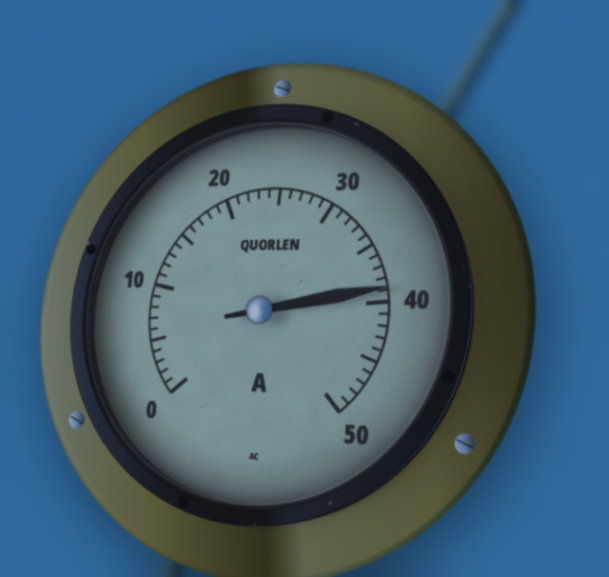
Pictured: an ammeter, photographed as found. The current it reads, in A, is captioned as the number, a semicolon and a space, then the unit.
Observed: 39; A
